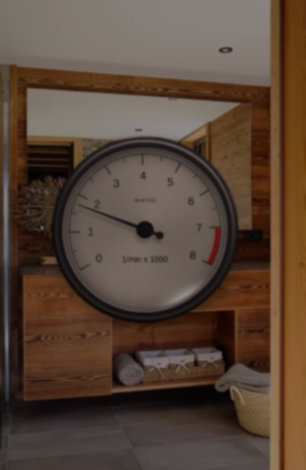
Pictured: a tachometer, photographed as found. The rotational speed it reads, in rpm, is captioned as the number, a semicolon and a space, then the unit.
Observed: 1750; rpm
